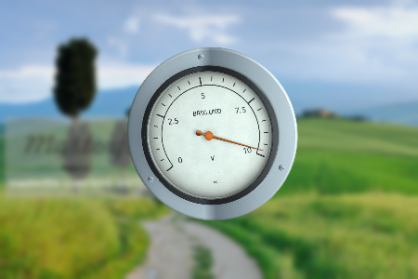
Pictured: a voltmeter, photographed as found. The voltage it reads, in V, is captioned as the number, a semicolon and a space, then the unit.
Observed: 9.75; V
